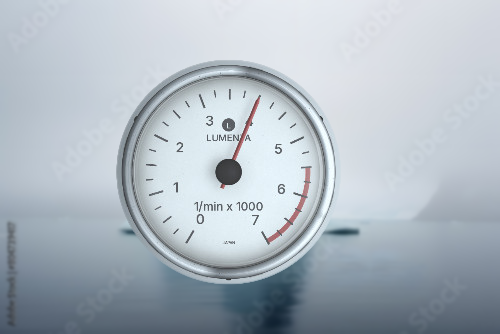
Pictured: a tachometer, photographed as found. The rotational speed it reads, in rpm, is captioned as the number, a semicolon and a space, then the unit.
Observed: 4000; rpm
